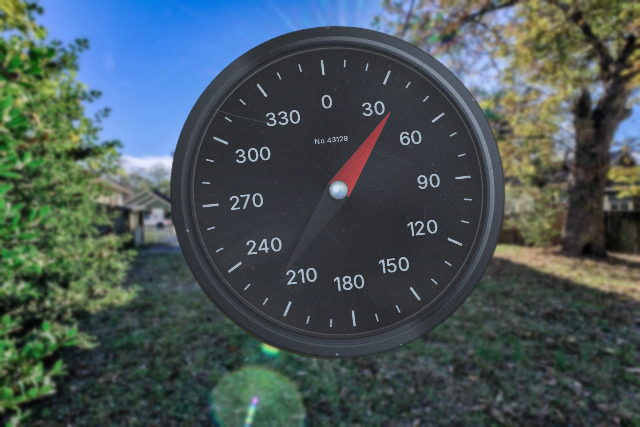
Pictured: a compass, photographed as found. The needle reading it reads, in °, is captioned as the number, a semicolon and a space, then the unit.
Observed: 40; °
